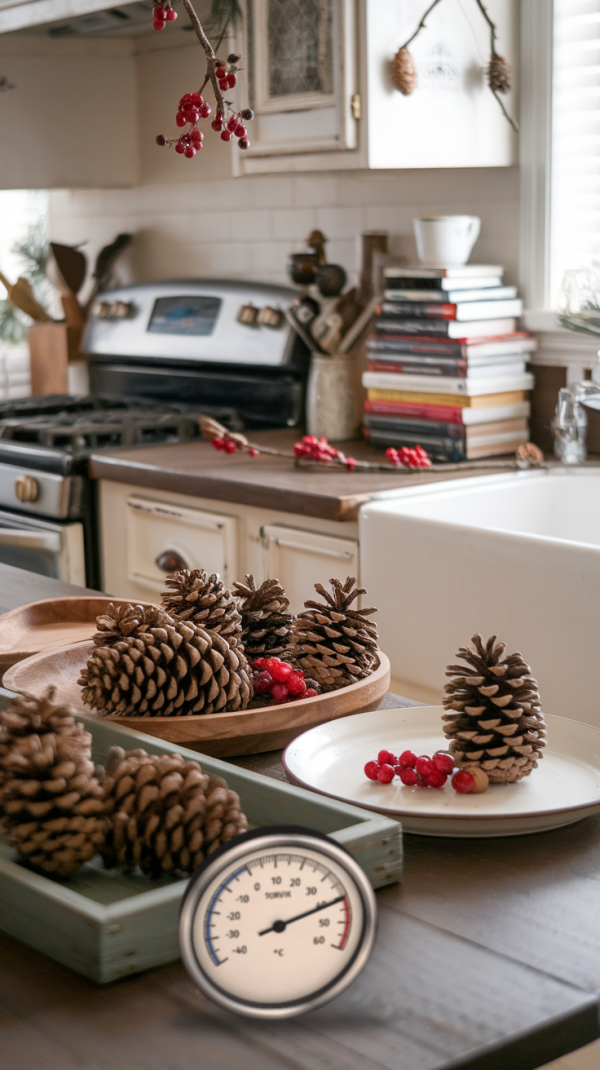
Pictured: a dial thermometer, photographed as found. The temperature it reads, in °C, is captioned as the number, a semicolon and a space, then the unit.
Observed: 40; °C
